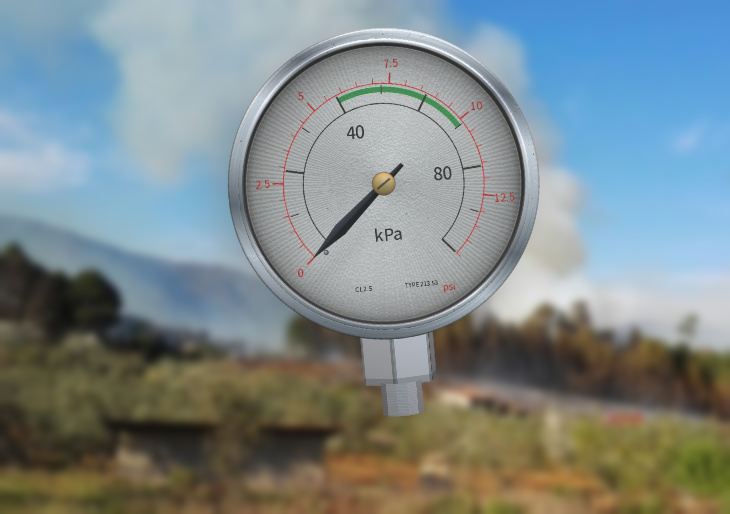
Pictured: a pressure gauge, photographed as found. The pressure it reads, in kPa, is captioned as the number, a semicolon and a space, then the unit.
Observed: 0; kPa
